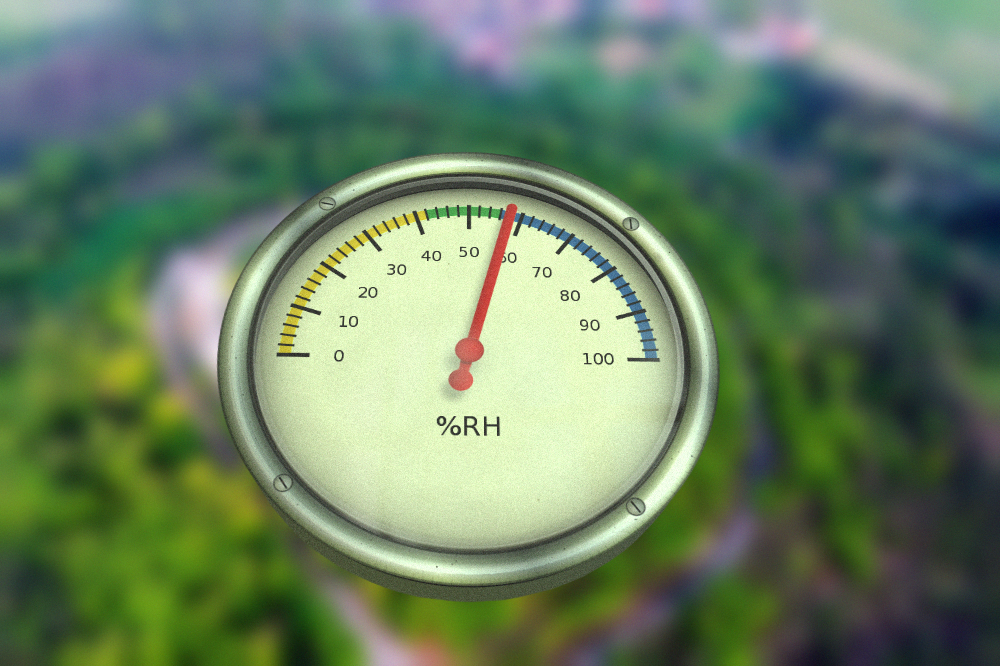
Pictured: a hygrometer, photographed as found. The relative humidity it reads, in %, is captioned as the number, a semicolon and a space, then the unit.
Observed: 58; %
